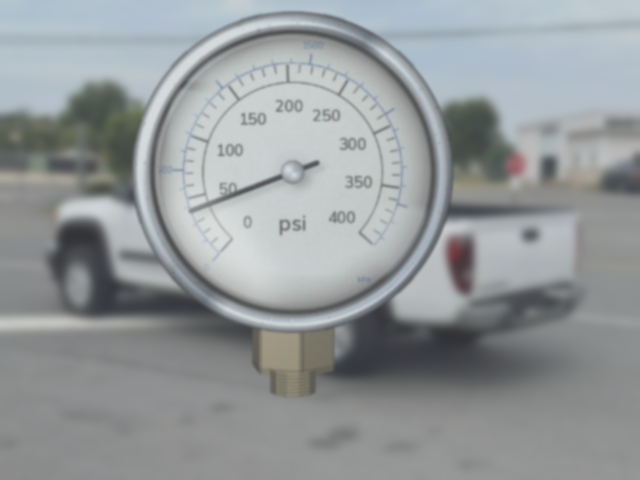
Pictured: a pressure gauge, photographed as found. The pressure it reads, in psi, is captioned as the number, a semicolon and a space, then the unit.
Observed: 40; psi
